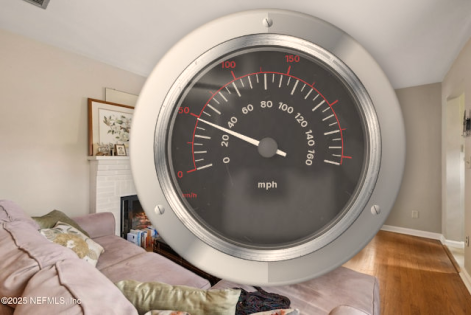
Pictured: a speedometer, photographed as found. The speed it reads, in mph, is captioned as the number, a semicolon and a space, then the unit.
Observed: 30; mph
